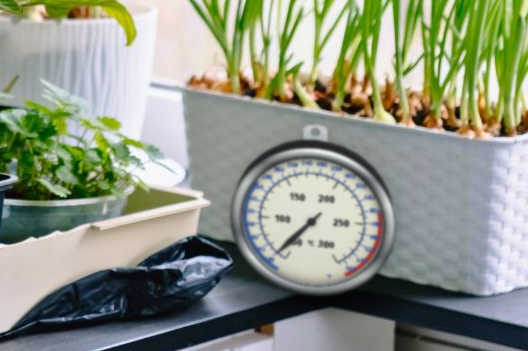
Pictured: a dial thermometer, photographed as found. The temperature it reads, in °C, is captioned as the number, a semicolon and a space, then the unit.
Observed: 60; °C
